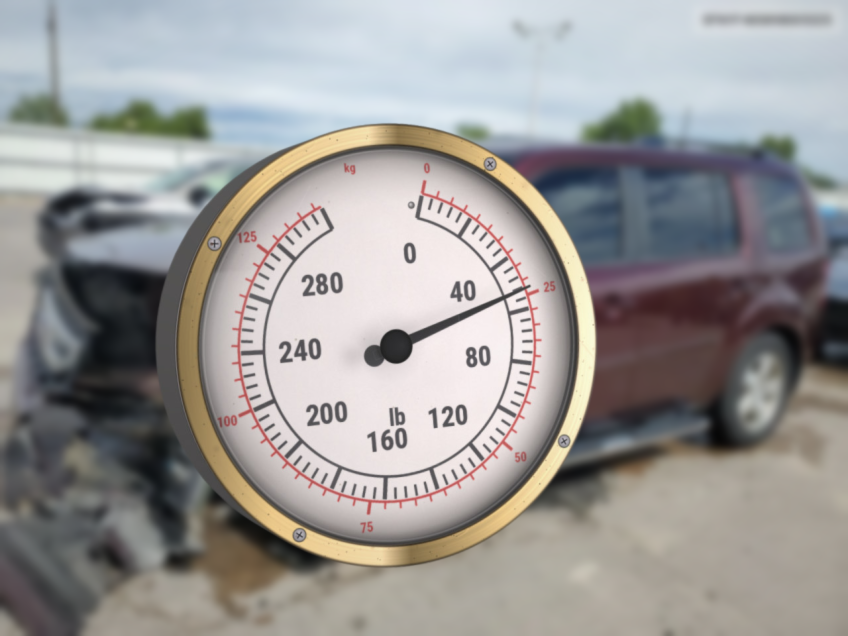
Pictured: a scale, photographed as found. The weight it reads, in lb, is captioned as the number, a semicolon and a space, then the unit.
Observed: 52; lb
